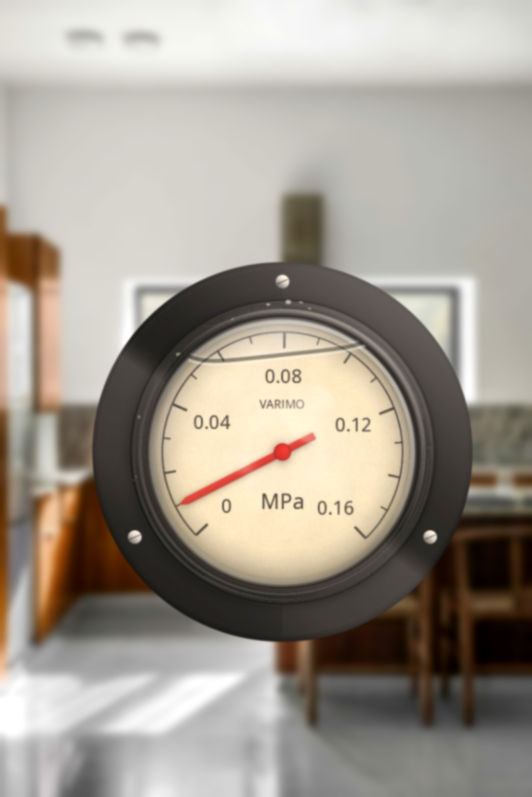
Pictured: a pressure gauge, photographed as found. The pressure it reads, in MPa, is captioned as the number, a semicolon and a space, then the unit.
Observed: 0.01; MPa
